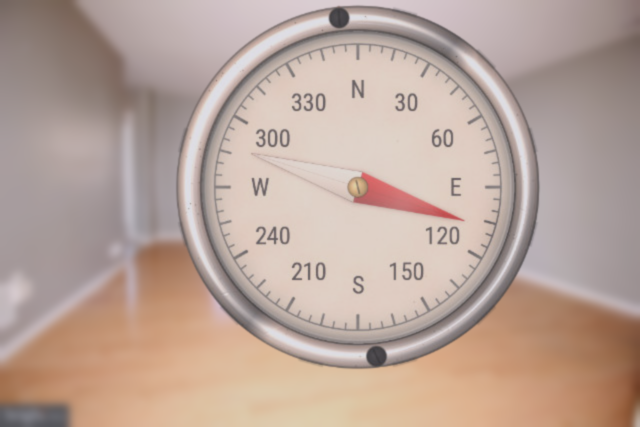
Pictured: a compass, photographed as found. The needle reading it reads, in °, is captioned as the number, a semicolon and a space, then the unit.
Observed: 107.5; °
